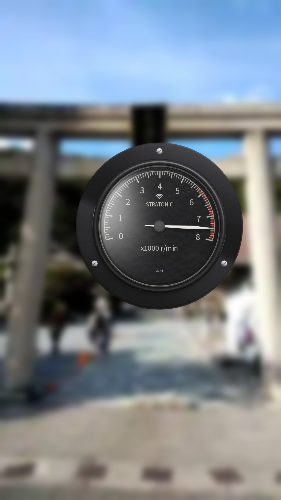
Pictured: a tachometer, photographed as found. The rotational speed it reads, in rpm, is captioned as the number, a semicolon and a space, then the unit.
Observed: 7500; rpm
